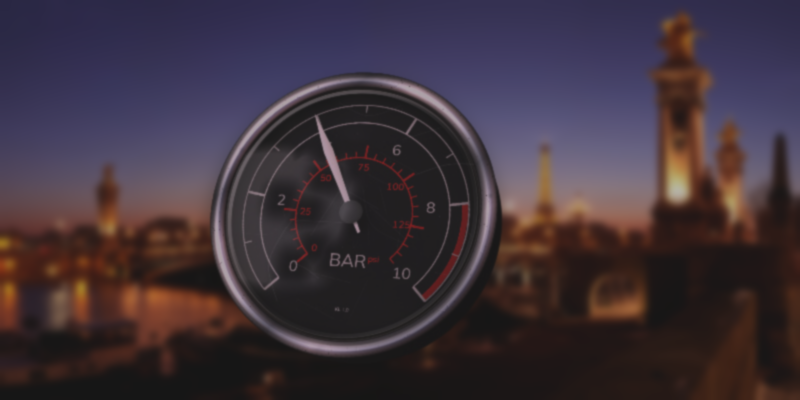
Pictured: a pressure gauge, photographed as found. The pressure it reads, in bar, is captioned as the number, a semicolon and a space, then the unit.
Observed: 4; bar
